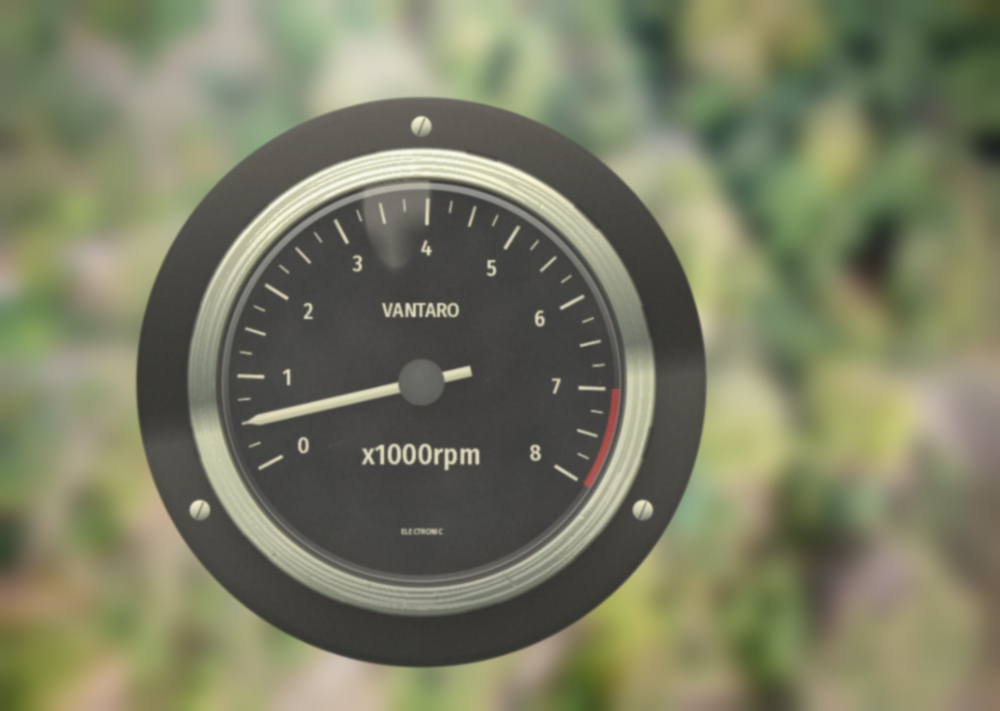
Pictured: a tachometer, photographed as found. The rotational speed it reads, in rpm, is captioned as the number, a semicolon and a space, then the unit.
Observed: 500; rpm
